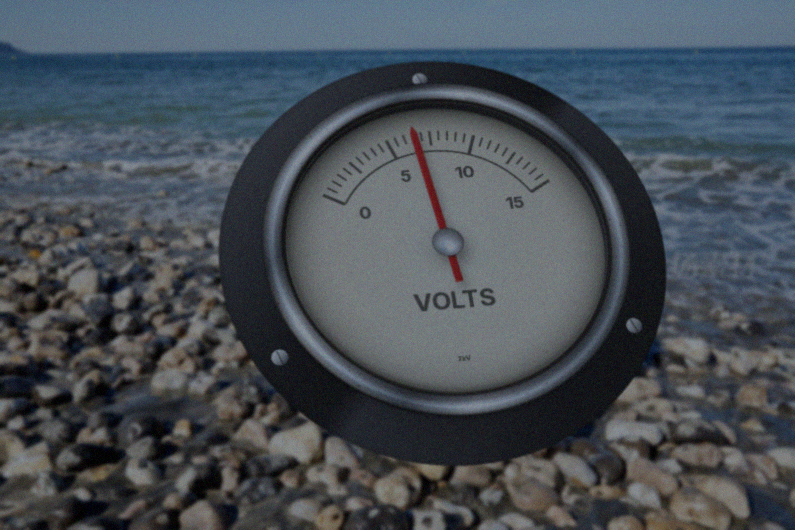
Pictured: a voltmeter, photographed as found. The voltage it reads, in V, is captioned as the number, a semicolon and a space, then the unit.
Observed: 6.5; V
